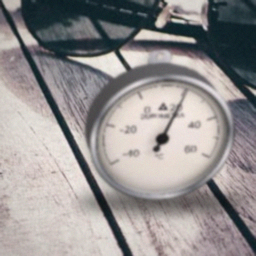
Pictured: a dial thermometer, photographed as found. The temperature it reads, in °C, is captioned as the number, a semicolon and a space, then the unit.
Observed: 20; °C
